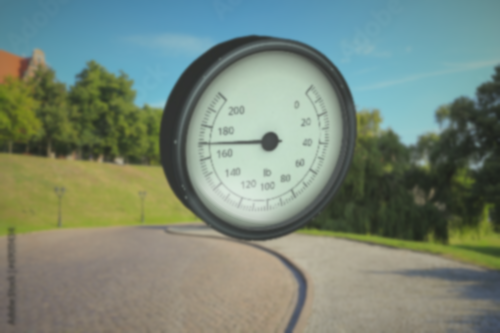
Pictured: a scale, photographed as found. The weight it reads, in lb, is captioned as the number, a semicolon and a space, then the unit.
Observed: 170; lb
